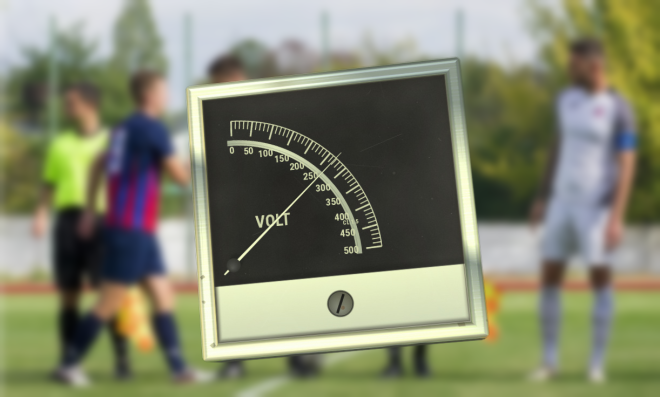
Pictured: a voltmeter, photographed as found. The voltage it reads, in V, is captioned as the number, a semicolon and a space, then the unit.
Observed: 270; V
